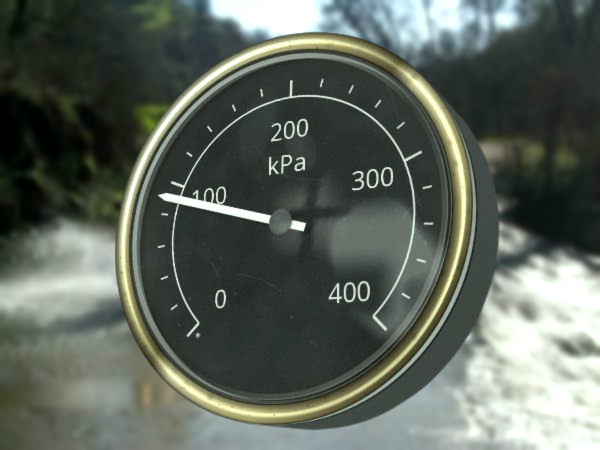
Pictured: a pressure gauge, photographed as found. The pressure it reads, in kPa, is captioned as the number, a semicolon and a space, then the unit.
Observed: 90; kPa
